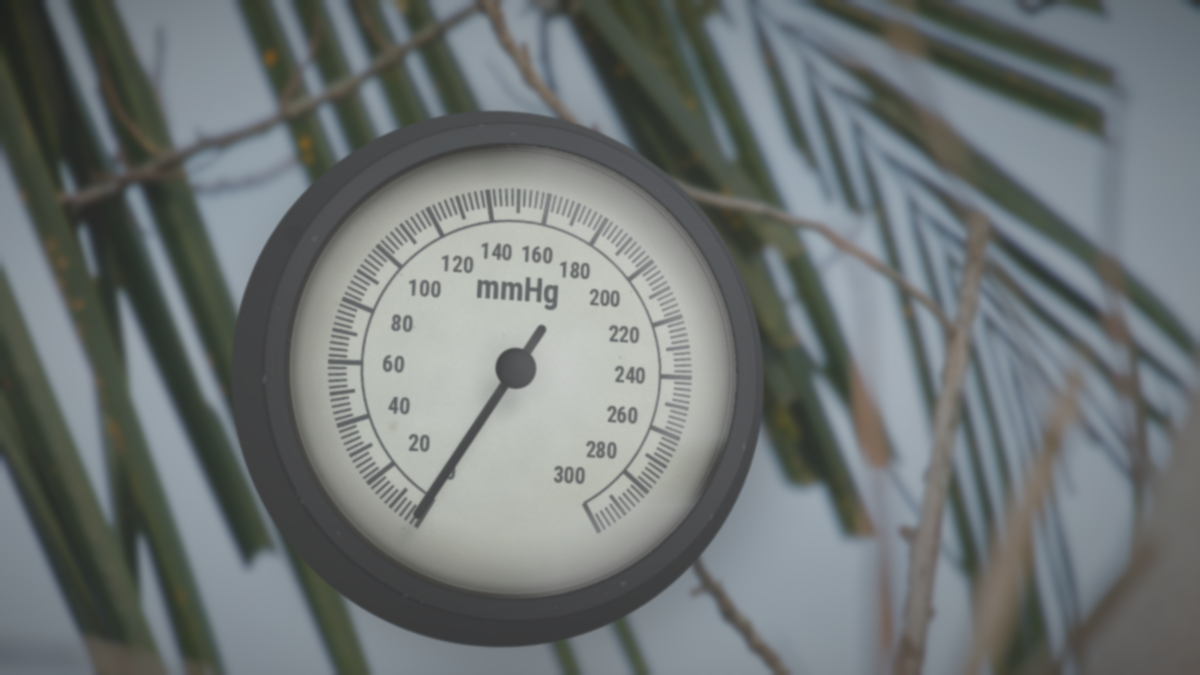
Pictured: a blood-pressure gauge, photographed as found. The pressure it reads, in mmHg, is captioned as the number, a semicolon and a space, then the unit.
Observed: 2; mmHg
